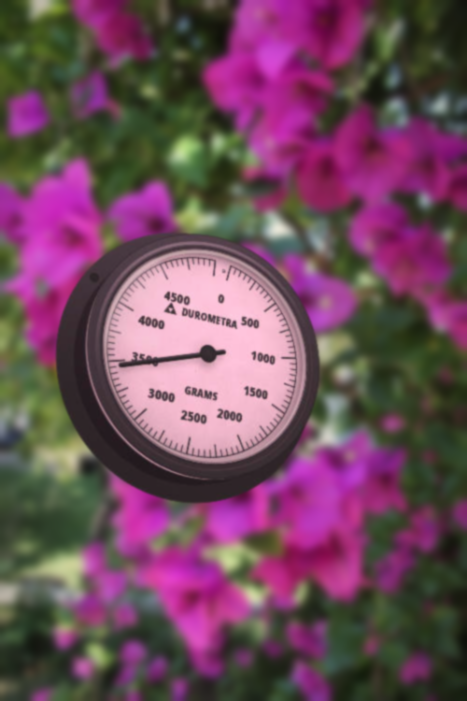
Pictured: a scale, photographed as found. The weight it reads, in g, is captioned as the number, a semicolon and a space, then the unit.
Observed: 3450; g
